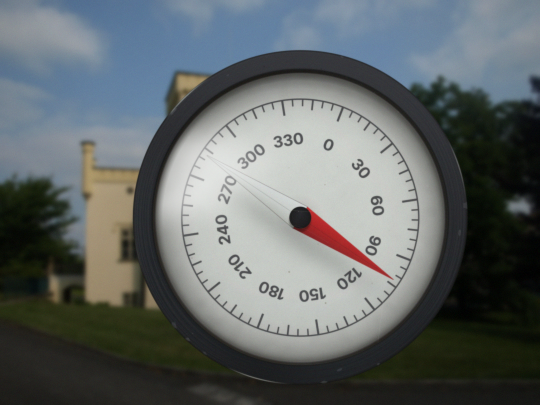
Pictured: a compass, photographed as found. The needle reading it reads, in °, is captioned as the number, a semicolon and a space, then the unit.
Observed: 102.5; °
